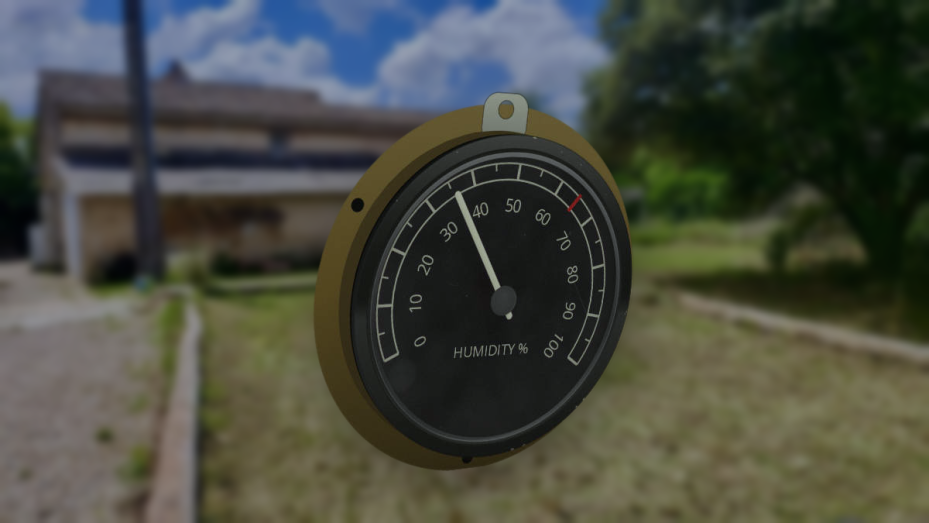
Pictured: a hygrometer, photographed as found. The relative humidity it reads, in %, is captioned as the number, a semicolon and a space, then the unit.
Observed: 35; %
